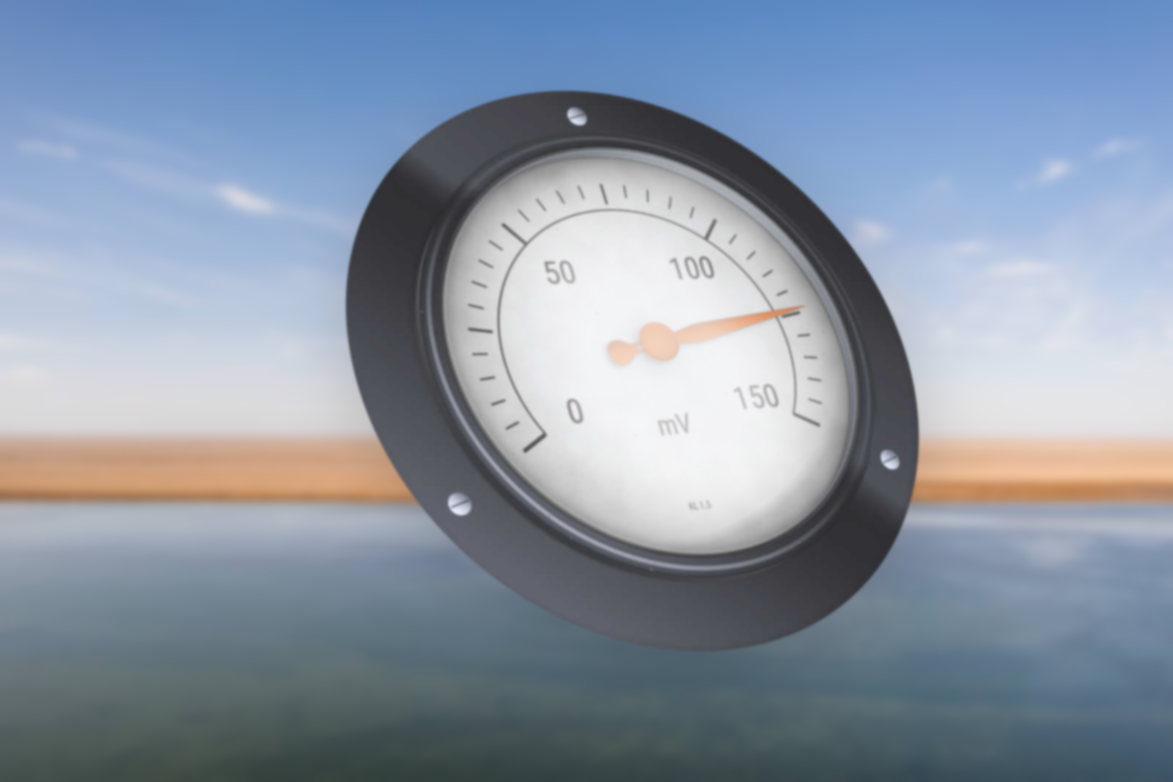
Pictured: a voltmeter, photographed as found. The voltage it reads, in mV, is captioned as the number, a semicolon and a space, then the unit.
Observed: 125; mV
